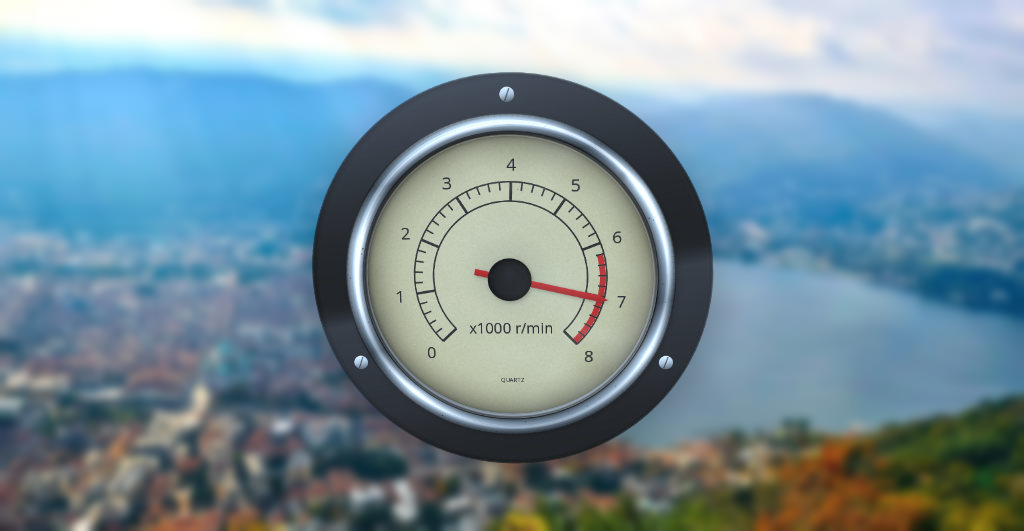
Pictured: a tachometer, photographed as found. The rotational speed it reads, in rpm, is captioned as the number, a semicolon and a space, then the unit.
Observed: 7000; rpm
